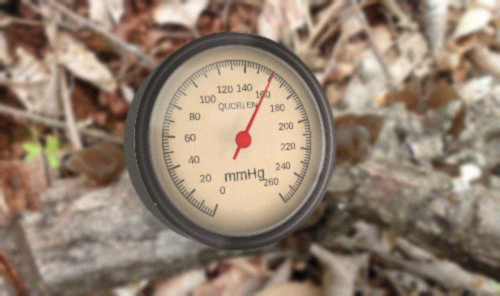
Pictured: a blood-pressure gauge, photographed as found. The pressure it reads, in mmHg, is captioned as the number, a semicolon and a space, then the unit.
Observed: 160; mmHg
